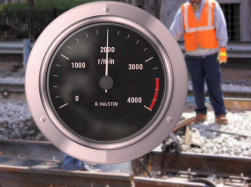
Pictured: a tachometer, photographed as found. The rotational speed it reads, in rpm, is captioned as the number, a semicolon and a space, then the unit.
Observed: 2000; rpm
